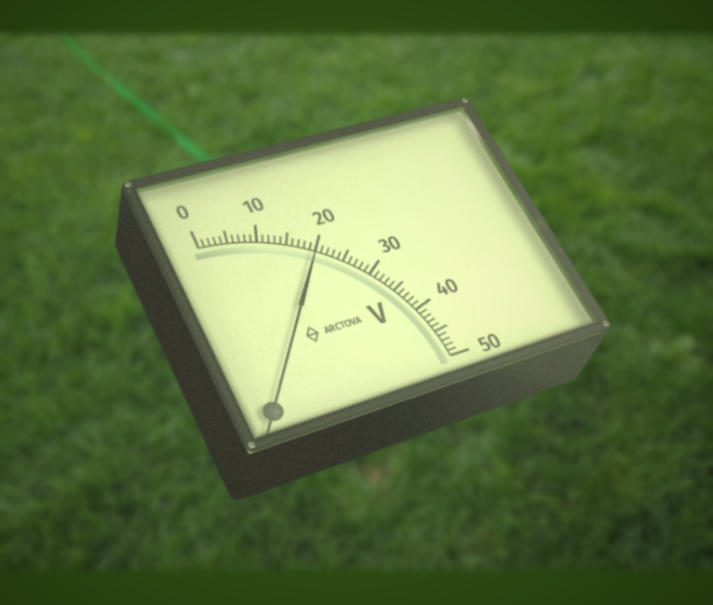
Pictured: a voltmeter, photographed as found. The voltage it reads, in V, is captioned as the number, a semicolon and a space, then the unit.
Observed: 20; V
